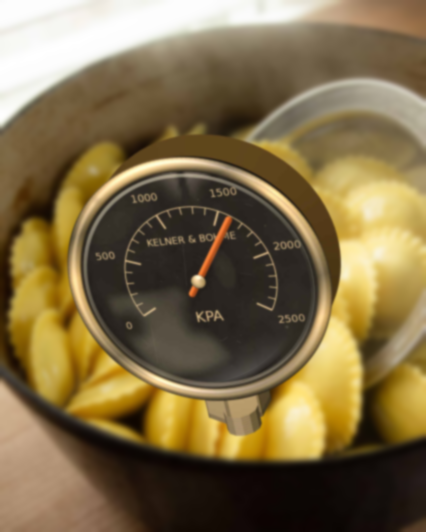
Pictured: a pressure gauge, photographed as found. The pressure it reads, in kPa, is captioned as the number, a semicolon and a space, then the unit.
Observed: 1600; kPa
